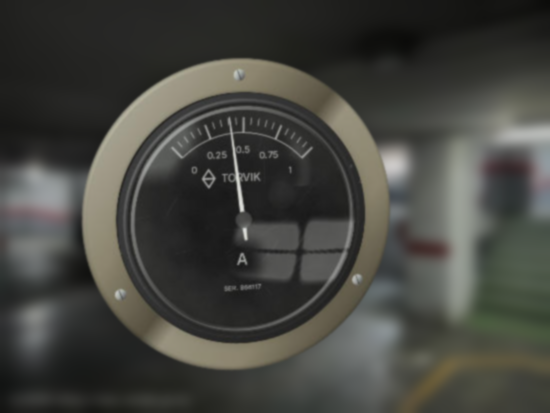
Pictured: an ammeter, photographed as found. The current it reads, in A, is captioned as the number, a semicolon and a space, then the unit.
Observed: 0.4; A
